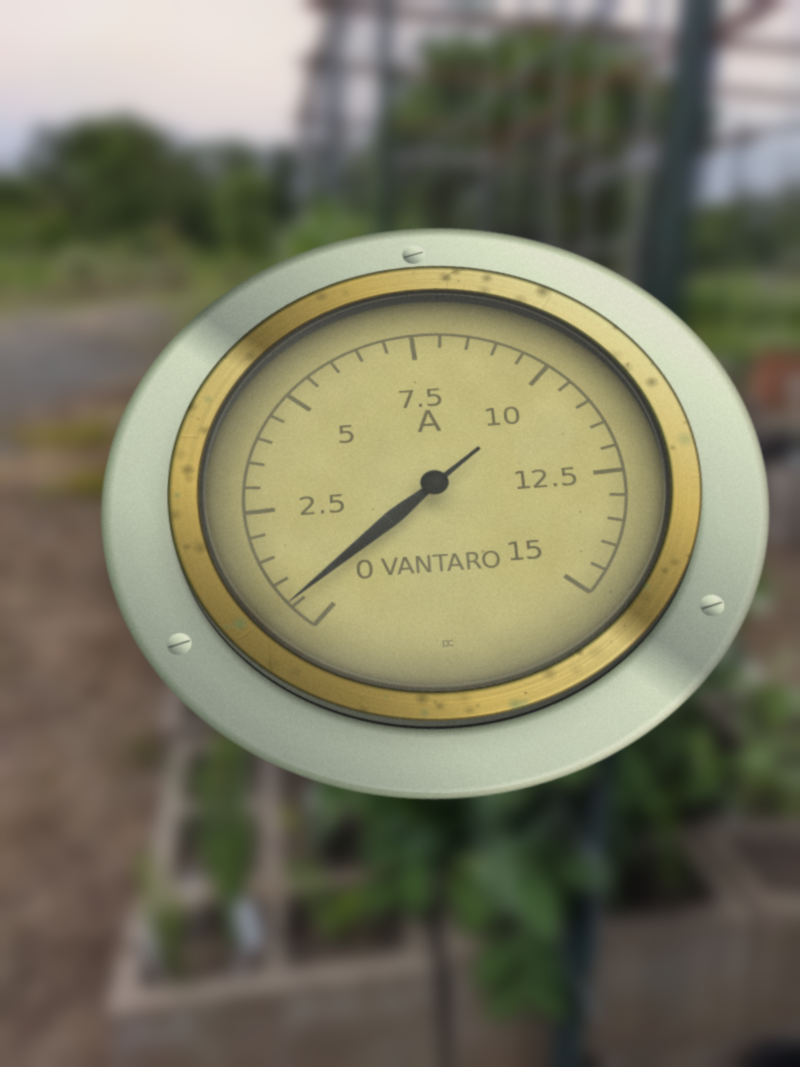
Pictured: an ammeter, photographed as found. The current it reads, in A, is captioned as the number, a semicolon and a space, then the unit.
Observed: 0.5; A
